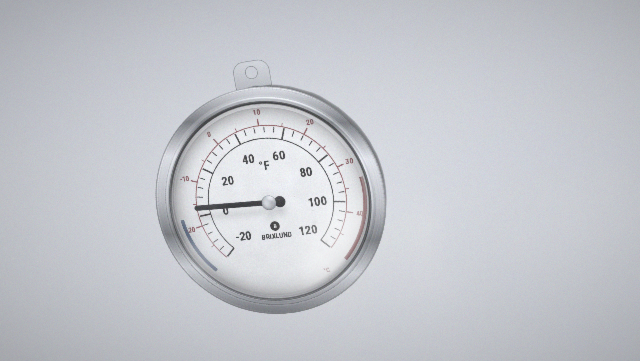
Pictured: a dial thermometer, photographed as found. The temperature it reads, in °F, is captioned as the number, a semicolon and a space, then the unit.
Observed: 4; °F
